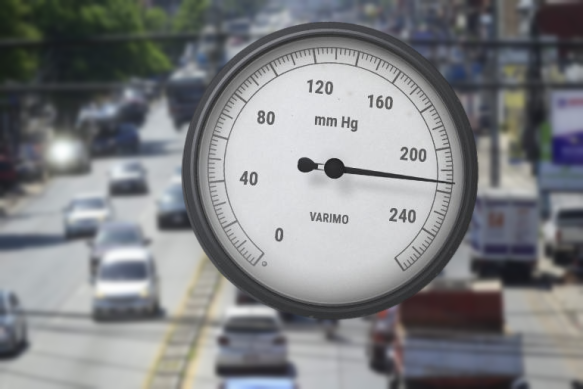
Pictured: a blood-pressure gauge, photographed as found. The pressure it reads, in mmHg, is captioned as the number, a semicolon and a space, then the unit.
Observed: 216; mmHg
